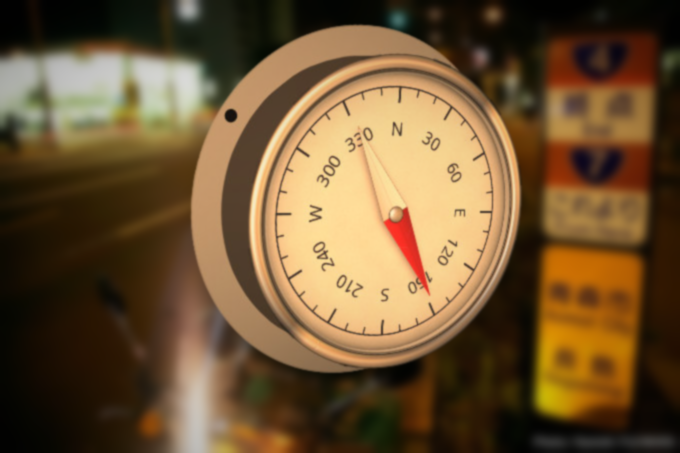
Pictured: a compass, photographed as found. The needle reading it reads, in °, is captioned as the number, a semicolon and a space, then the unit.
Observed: 150; °
